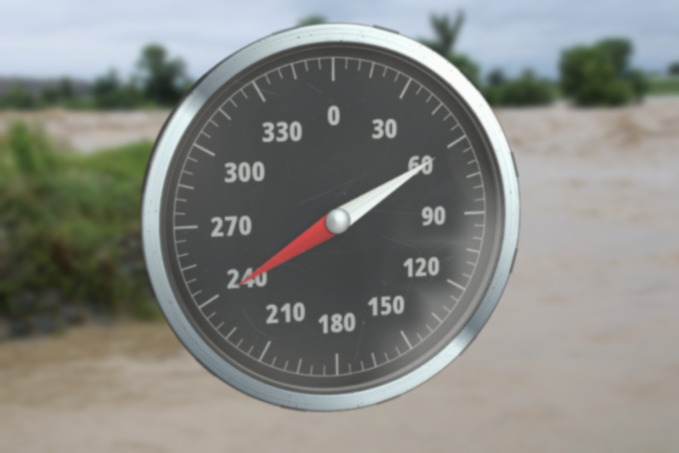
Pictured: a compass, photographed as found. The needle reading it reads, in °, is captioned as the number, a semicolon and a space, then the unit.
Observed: 240; °
